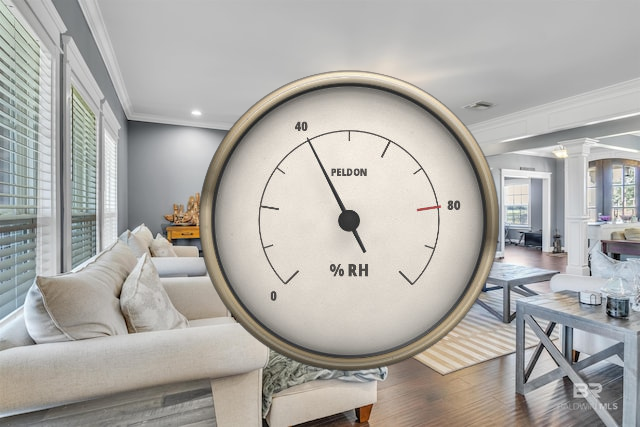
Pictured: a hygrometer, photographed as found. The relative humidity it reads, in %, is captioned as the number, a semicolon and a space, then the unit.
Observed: 40; %
